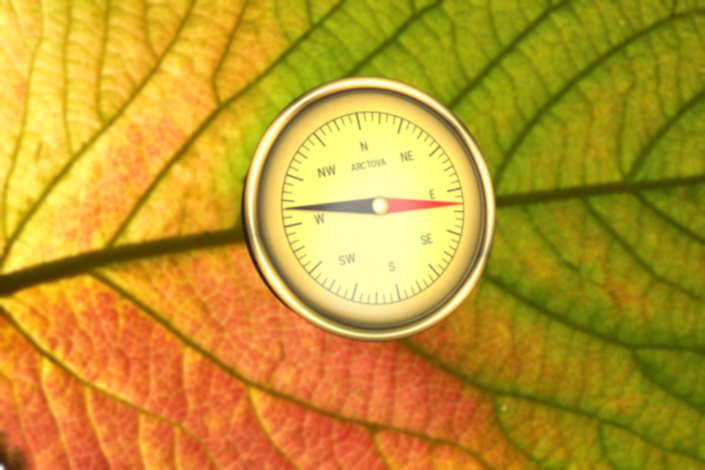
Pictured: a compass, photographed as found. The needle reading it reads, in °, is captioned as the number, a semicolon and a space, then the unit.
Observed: 100; °
